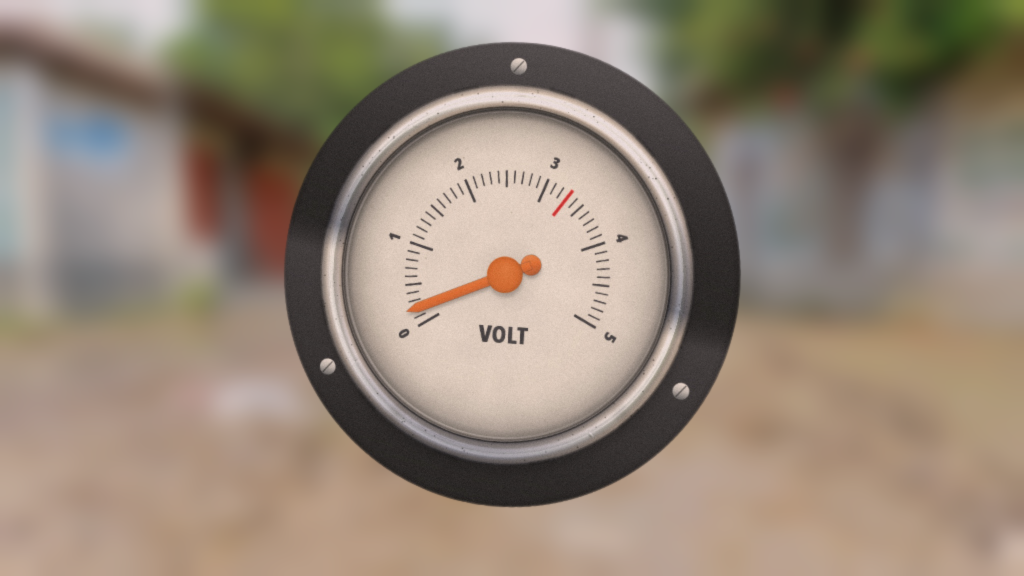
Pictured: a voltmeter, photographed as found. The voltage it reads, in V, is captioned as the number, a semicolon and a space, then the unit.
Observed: 0.2; V
